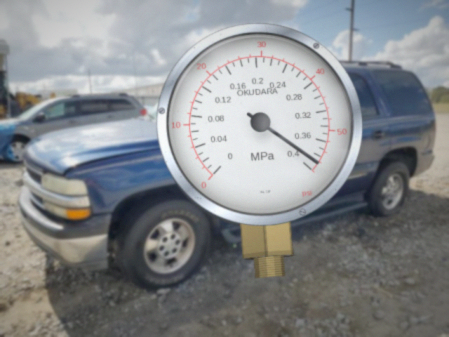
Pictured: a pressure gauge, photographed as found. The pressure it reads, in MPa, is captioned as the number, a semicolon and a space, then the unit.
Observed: 0.39; MPa
